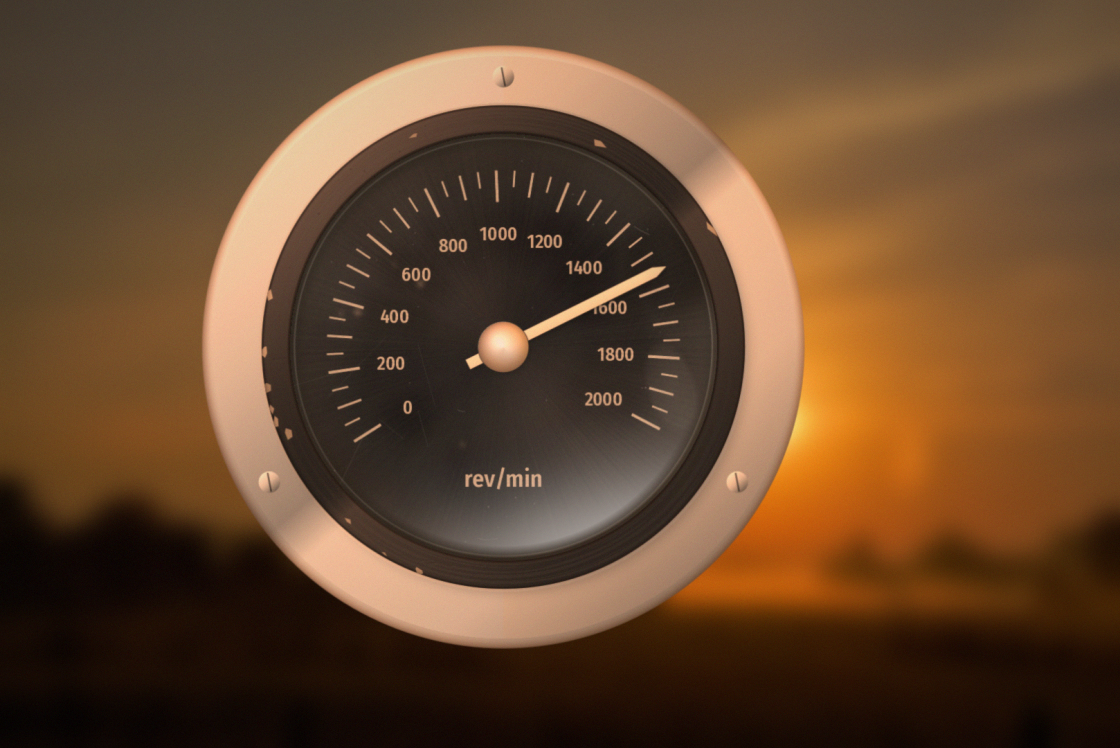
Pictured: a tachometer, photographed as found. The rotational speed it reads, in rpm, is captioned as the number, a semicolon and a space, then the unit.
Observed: 1550; rpm
